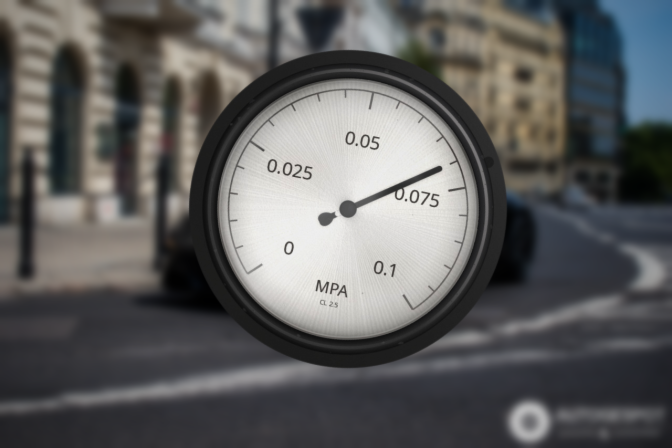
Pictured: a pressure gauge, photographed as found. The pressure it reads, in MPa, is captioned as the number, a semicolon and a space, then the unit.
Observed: 0.07; MPa
